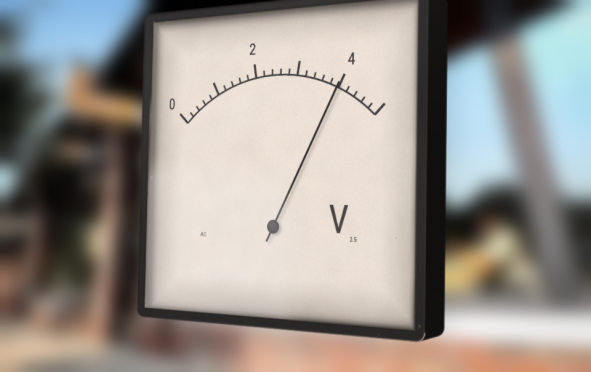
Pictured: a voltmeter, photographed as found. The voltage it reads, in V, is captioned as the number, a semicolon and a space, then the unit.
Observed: 4; V
